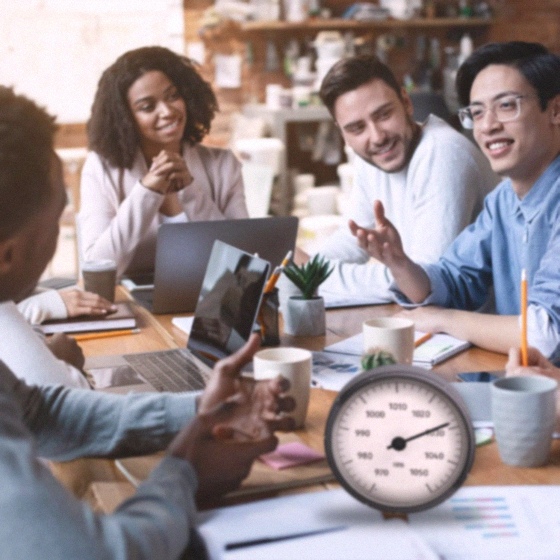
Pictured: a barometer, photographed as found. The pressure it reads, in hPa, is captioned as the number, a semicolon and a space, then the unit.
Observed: 1028; hPa
